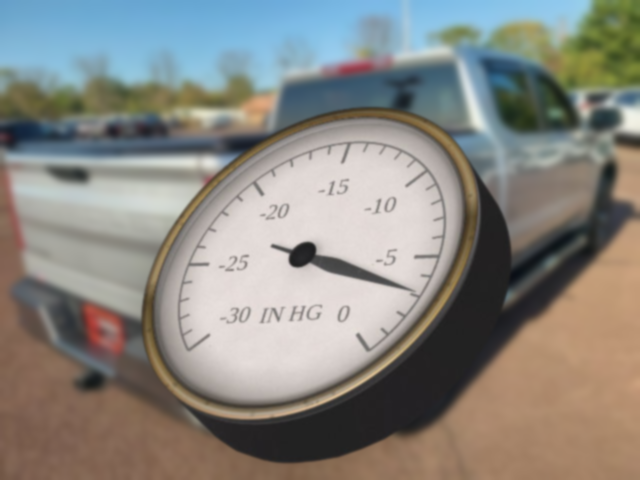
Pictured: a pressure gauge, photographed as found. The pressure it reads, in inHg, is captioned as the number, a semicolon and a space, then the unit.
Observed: -3; inHg
